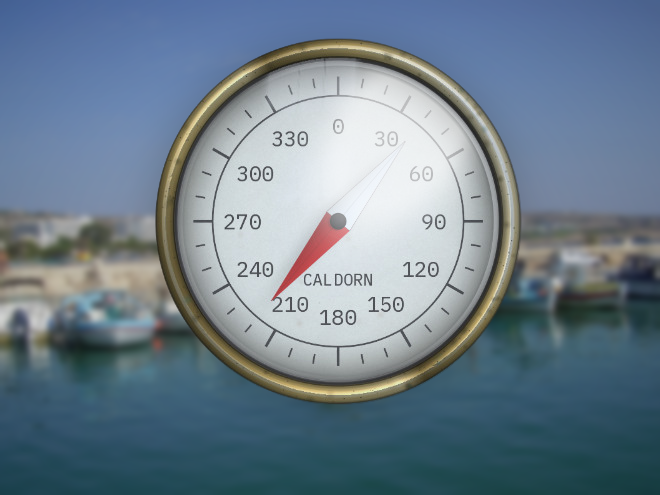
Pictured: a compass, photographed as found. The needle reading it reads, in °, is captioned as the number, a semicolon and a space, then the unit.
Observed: 220; °
